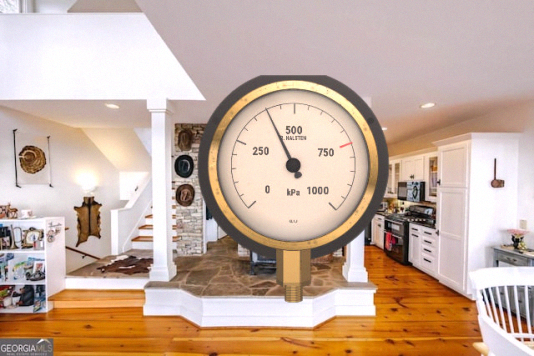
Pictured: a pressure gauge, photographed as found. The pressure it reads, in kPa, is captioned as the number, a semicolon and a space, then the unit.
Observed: 400; kPa
